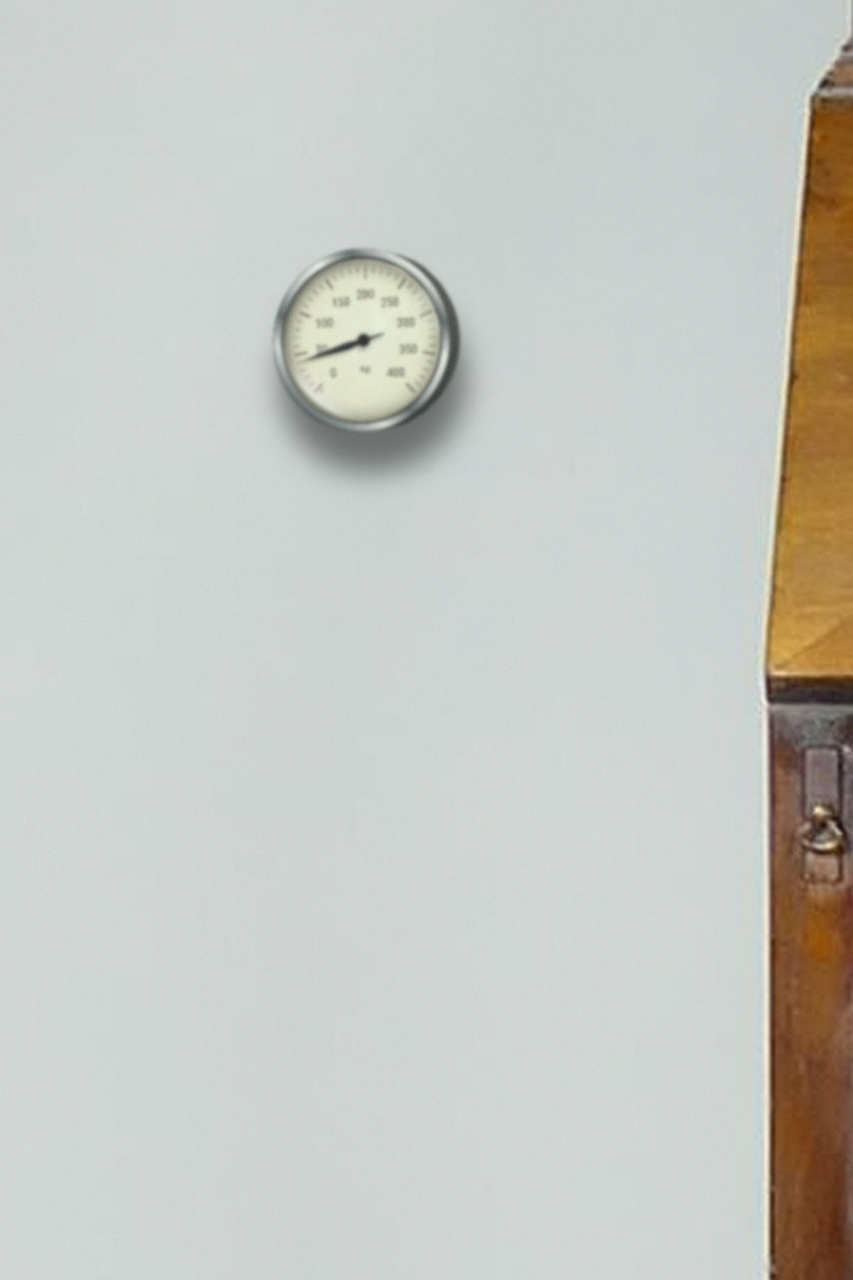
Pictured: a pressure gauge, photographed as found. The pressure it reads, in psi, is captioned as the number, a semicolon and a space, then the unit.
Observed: 40; psi
